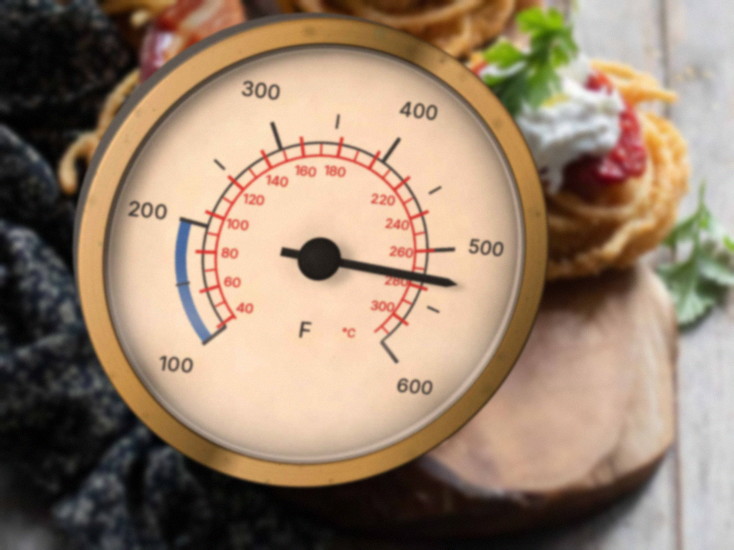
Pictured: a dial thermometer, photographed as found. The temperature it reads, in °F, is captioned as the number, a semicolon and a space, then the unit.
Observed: 525; °F
